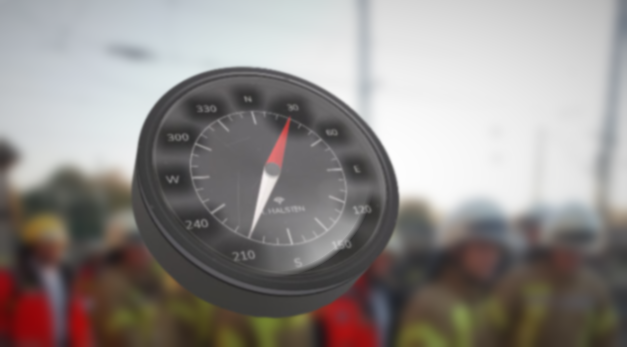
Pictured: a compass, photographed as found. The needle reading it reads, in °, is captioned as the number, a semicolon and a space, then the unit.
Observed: 30; °
